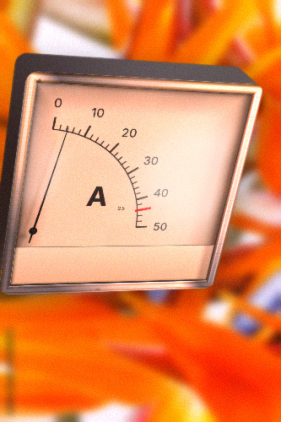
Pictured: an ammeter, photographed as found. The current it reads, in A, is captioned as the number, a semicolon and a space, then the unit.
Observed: 4; A
